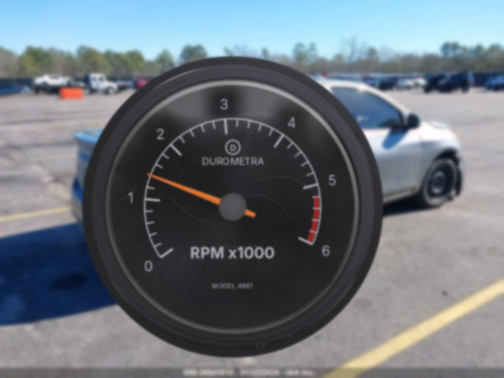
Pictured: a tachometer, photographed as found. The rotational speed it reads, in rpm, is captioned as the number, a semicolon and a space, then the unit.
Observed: 1400; rpm
